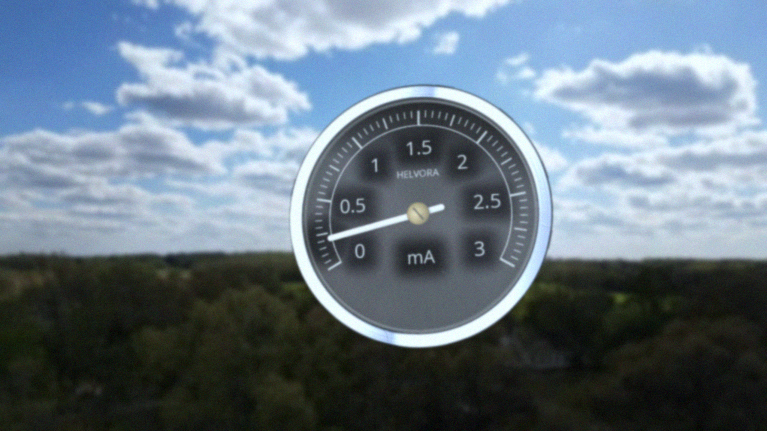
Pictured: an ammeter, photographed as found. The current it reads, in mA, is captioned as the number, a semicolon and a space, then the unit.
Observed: 0.2; mA
